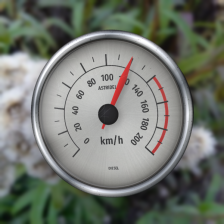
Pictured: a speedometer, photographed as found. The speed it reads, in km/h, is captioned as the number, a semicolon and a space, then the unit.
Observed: 120; km/h
